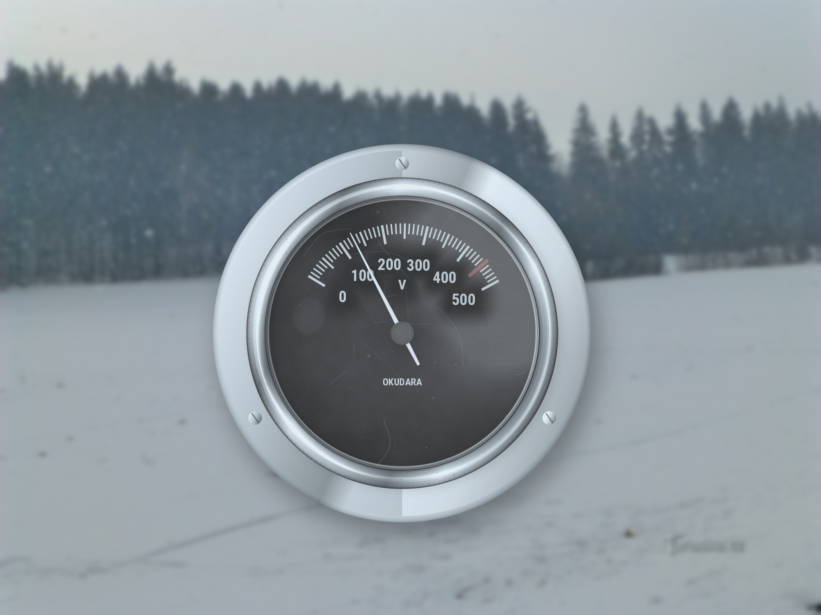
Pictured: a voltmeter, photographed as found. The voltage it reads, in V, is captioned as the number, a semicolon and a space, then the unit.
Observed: 130; V
